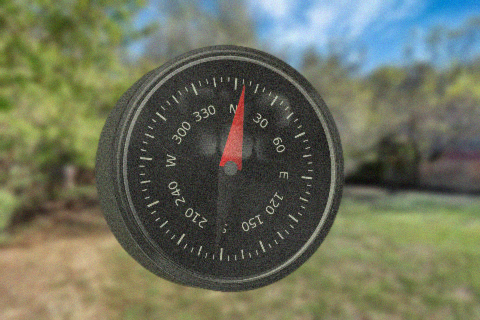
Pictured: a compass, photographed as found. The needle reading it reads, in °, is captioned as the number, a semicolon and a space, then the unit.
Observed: 5; °
